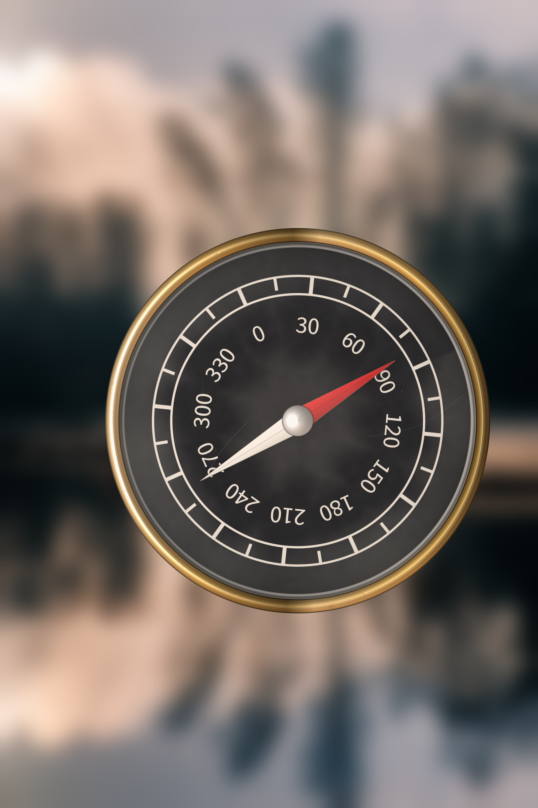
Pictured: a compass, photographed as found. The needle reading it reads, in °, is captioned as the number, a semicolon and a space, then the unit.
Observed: 82.5; °
